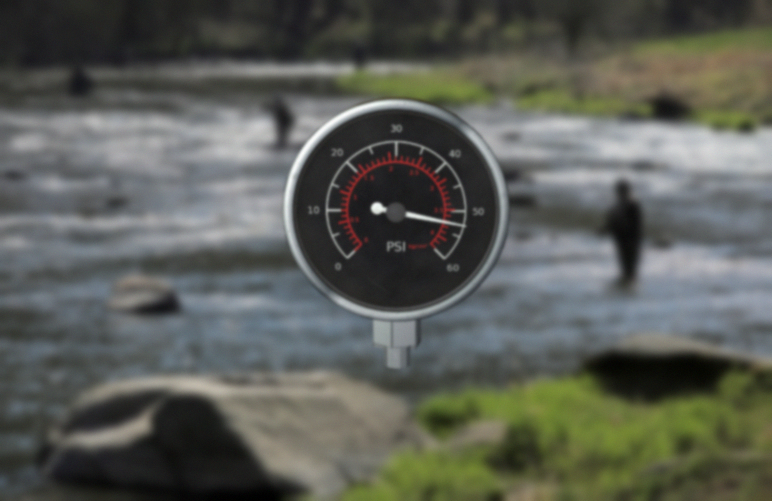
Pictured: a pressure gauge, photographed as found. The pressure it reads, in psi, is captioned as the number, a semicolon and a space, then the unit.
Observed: 52.5; psi
